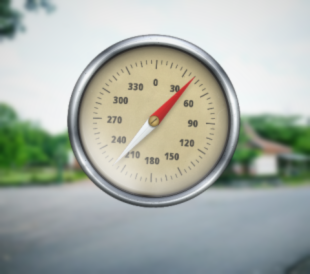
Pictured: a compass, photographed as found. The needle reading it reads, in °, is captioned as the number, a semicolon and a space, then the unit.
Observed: 40; °
